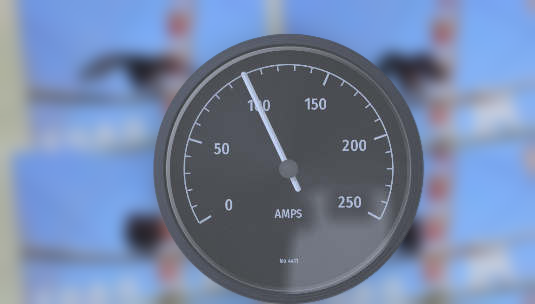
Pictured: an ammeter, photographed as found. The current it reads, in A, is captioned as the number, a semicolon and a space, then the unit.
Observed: 100; A
